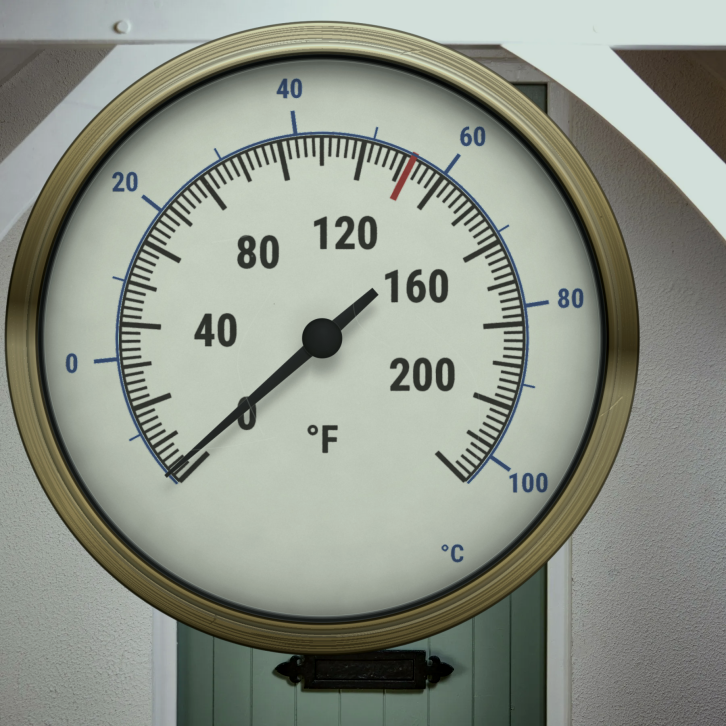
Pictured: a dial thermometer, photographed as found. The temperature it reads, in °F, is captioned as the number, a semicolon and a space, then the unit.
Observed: 3; °F
